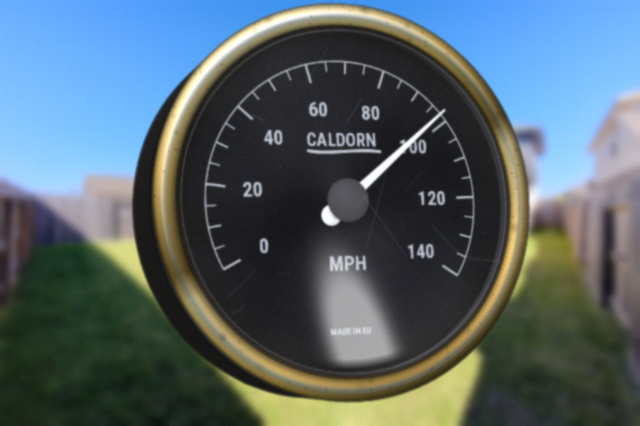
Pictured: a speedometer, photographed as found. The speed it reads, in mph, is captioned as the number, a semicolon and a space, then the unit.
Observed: 97.5; mph
